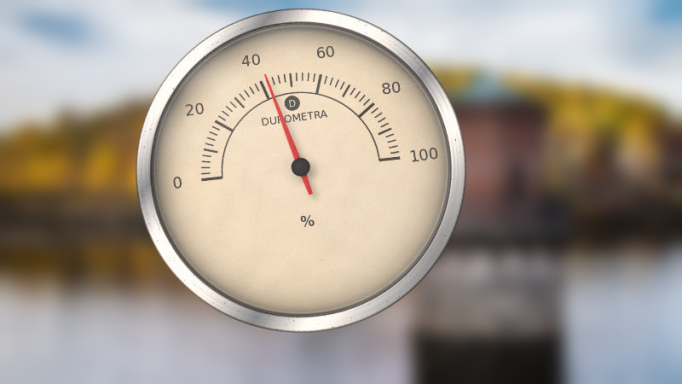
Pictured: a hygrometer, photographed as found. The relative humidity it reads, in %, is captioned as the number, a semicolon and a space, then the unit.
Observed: 42; %
